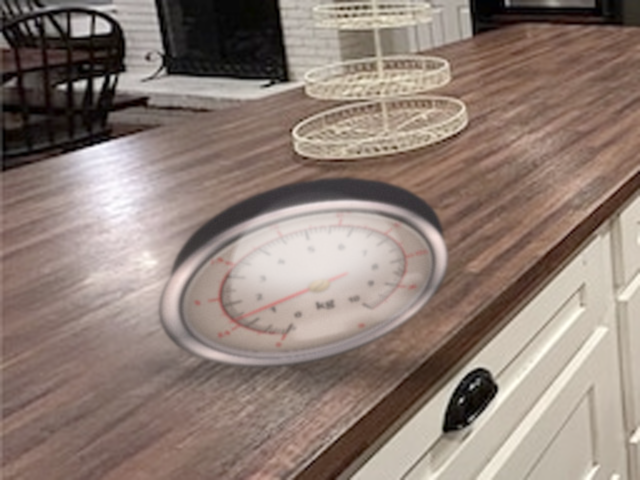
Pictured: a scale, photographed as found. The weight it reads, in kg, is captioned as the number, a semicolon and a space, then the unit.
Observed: 1.5; kg
